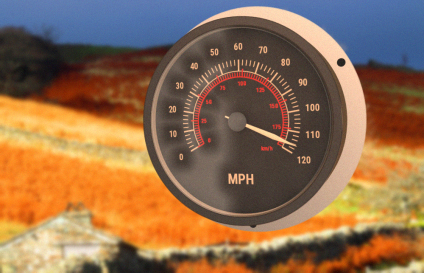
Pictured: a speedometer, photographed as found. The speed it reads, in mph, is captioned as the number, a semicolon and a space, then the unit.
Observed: 116; mph
